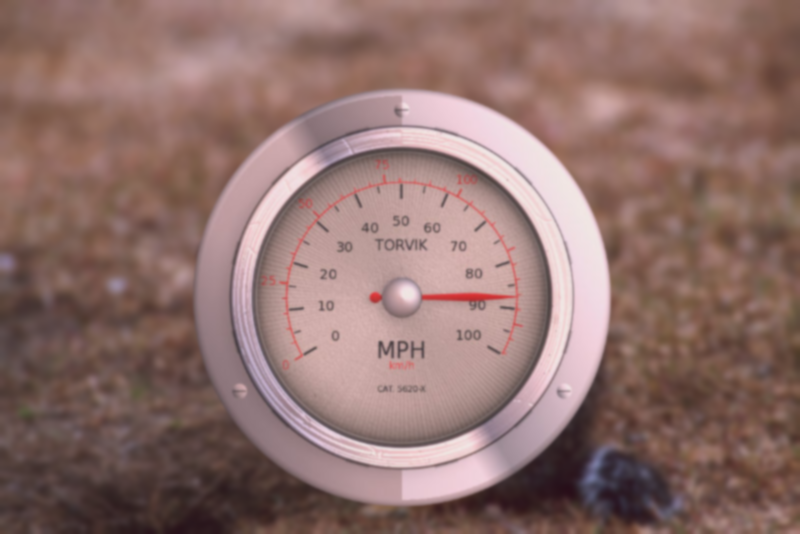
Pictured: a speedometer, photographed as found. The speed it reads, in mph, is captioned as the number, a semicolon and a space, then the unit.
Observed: 87.5; mph
